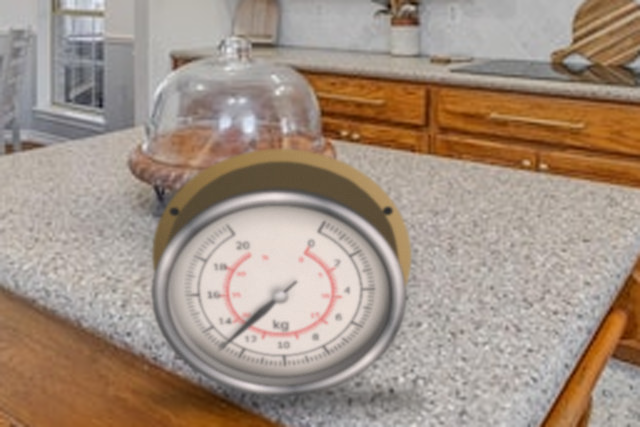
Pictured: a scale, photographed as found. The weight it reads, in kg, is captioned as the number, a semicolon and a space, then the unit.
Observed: 13; kg
